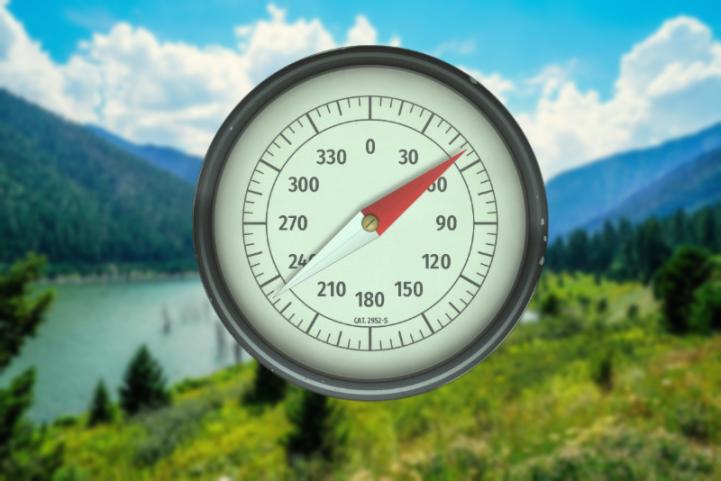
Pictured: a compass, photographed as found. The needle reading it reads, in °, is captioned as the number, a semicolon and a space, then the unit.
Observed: 52.5; °
